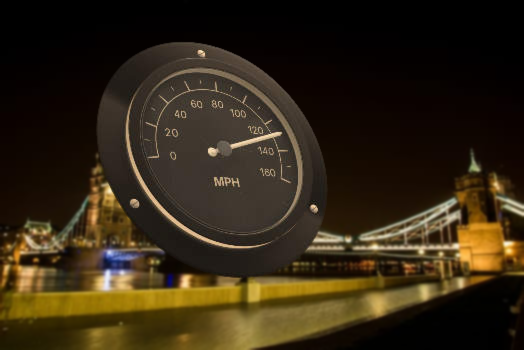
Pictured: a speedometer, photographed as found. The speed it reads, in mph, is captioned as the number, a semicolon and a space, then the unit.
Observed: 130; mph
